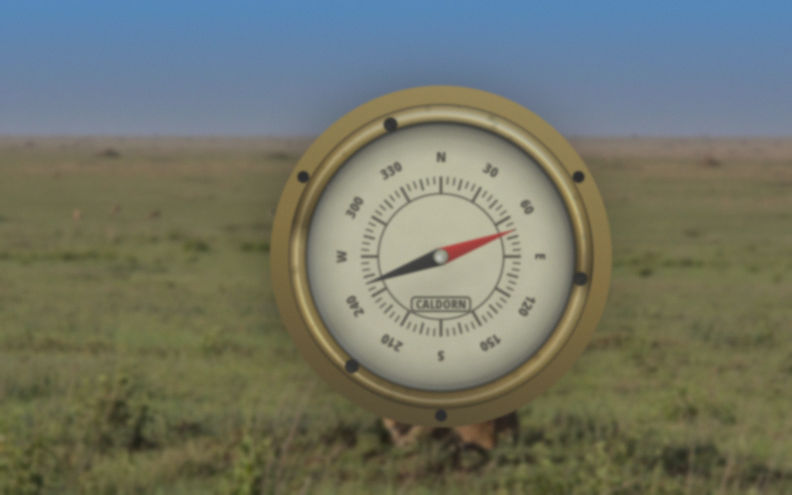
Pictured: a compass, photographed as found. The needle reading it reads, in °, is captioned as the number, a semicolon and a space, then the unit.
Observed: 70; °
